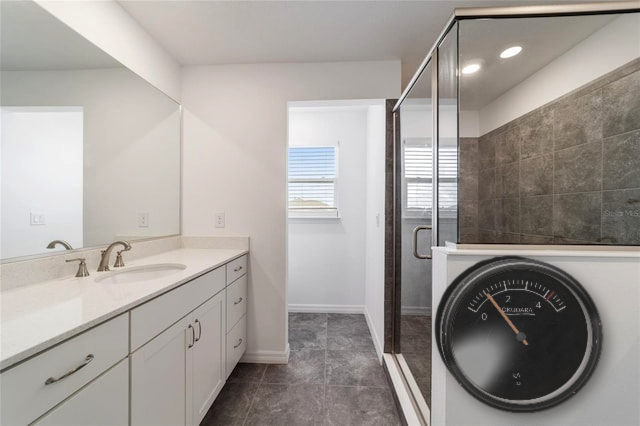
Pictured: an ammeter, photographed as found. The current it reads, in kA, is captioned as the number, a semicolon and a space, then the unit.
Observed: 1; kA
